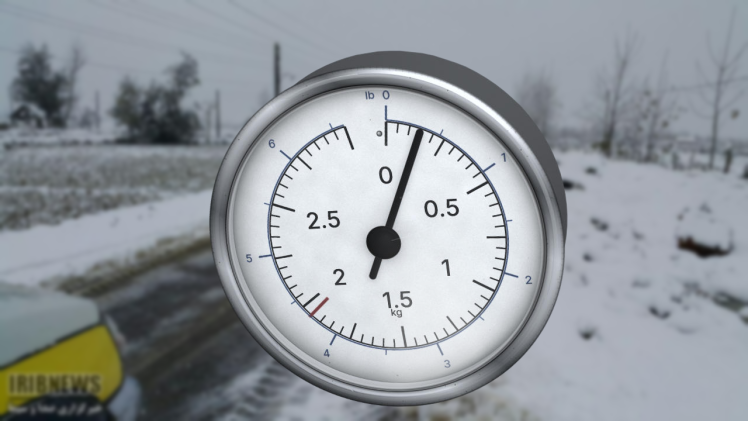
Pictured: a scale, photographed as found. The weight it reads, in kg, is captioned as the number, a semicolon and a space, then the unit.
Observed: 0.15; kg
